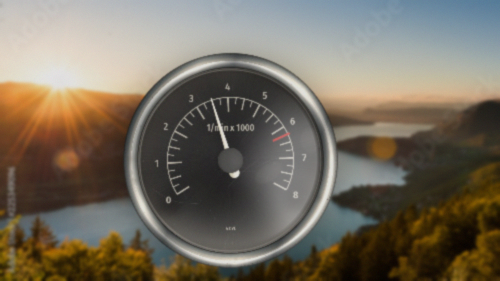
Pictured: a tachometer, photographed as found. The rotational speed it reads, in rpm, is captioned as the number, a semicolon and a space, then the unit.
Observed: 3500; rpm
